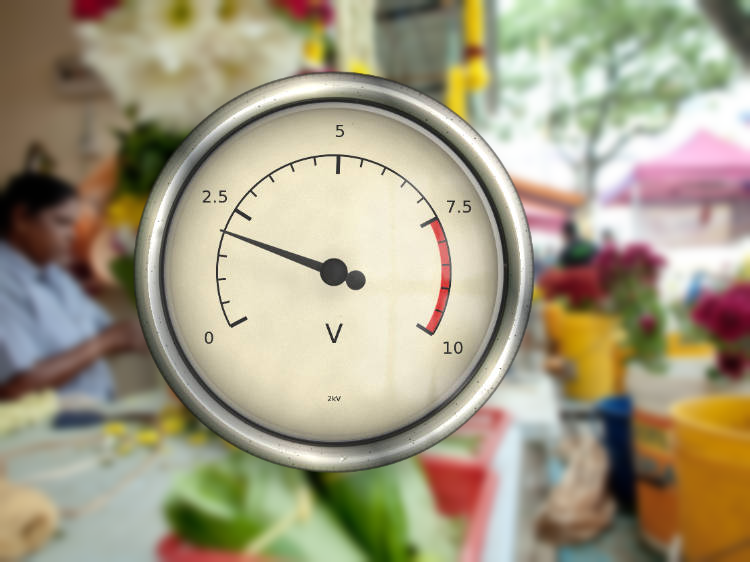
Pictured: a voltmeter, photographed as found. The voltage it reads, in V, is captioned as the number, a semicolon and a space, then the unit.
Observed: 2; V
